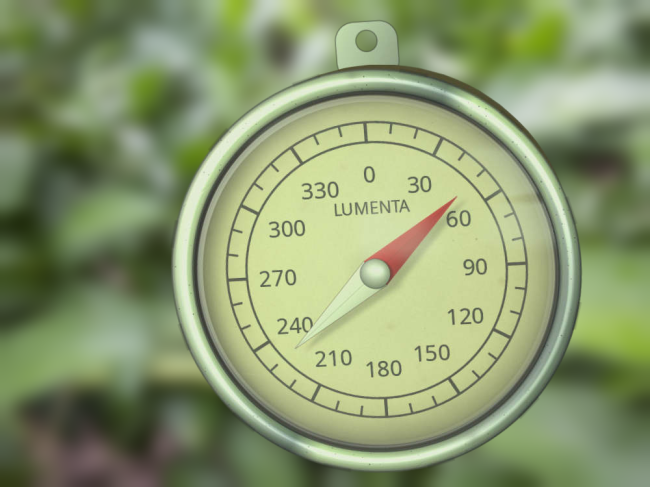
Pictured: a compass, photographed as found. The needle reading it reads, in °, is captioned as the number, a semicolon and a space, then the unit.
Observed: 50; °
